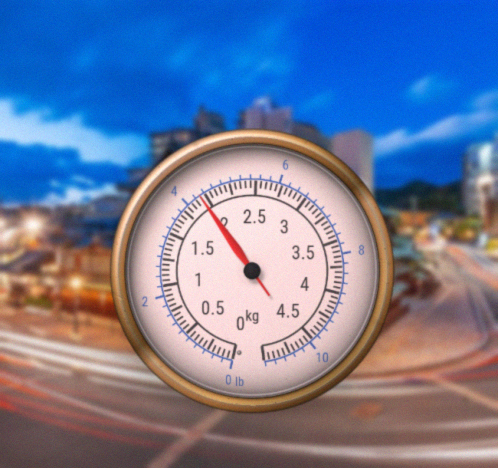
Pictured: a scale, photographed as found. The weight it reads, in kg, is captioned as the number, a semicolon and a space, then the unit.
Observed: 1.95; kg
